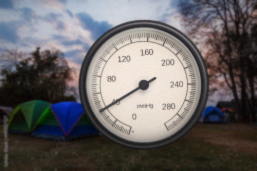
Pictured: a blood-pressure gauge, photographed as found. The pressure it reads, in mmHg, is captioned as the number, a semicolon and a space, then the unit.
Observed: 40; mmHg
